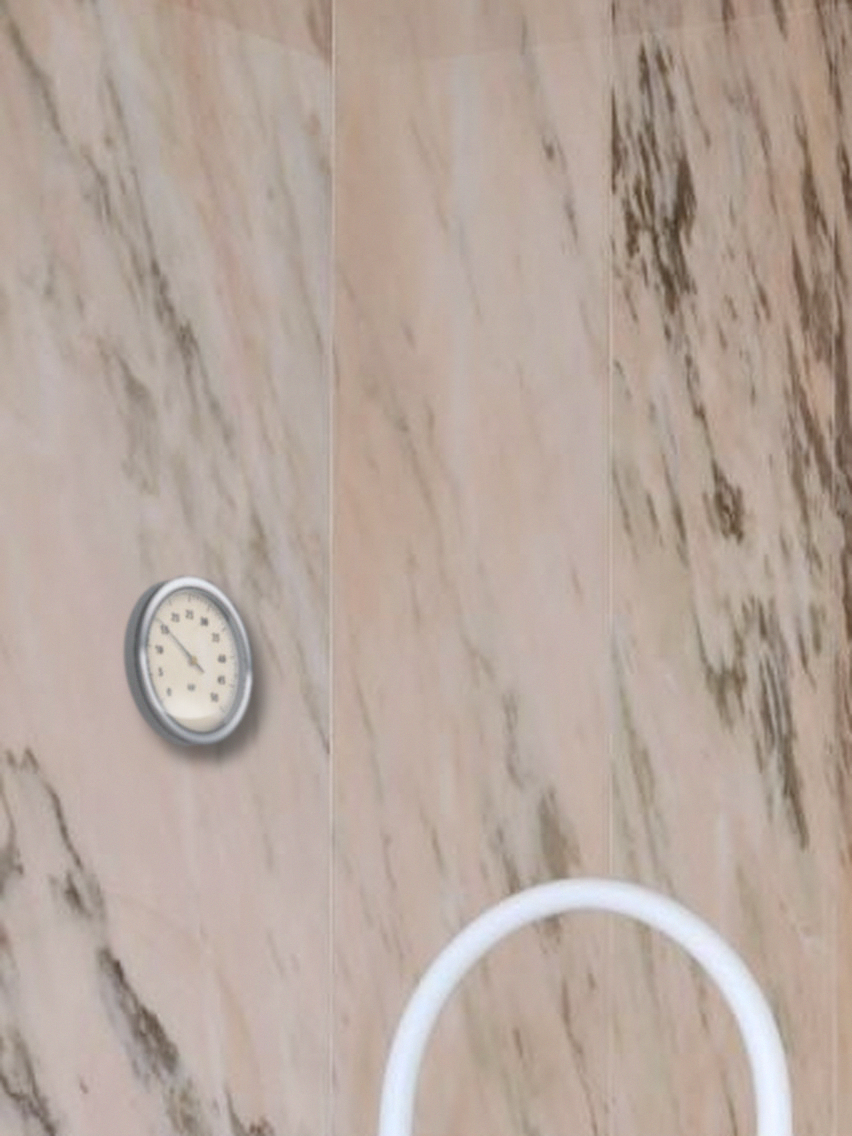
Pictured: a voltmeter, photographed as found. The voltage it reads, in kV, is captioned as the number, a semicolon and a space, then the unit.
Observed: 15; kV
